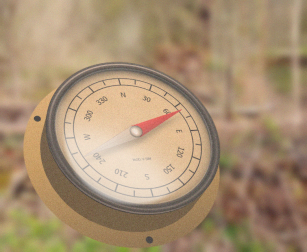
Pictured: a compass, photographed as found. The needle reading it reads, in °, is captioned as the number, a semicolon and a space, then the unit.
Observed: 67.5; °
